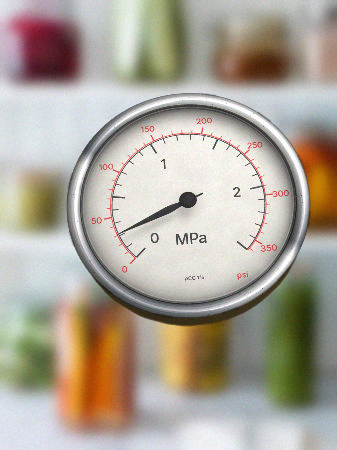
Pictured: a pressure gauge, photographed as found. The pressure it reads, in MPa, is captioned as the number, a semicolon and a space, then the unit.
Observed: 0.2; MPa
